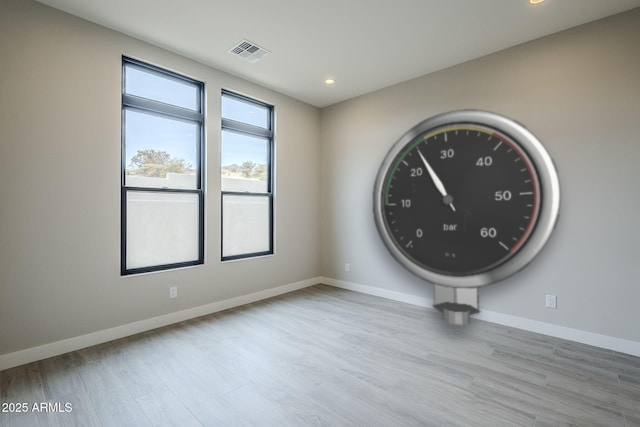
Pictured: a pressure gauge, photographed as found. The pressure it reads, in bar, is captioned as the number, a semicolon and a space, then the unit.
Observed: 24; bar
